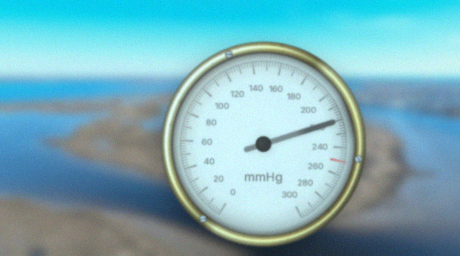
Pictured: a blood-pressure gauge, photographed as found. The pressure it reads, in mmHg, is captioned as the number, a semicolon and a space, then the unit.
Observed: 220; mmHg
